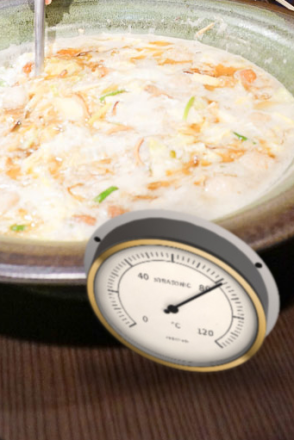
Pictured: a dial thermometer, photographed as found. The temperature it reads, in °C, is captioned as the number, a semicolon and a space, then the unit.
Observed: 80; °C
